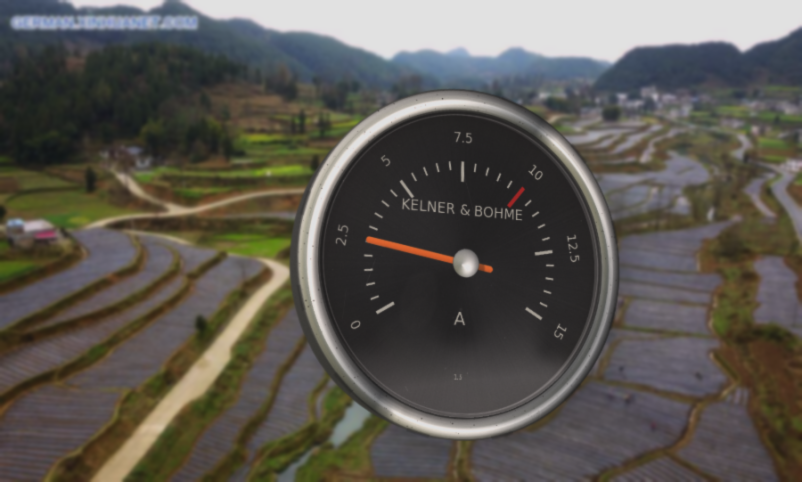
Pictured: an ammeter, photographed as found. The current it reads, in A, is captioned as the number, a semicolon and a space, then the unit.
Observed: 2.5; A
